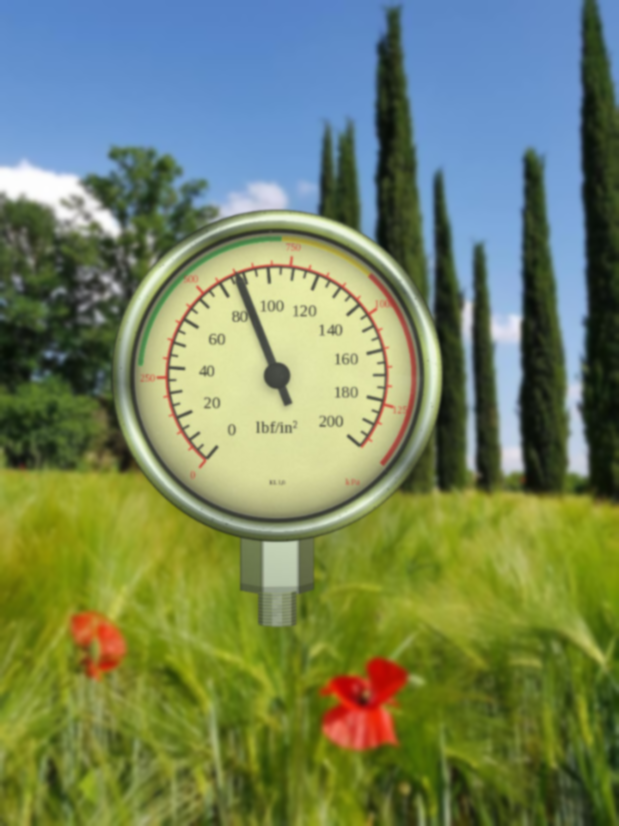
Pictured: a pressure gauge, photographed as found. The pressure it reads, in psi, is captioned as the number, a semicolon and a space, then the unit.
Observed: 87.5; psi
